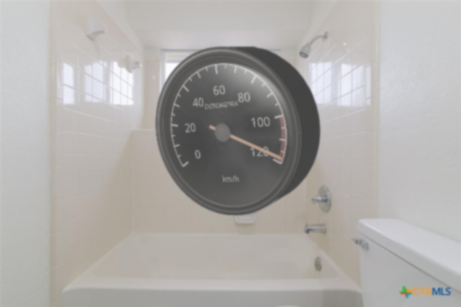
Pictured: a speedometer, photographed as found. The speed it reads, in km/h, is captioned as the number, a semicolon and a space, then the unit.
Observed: 117.5; km/h
